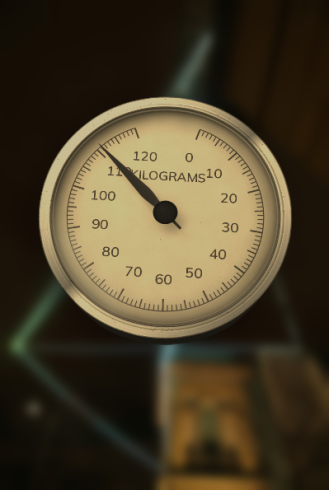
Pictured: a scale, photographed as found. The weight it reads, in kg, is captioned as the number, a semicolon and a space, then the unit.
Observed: 111; kg
